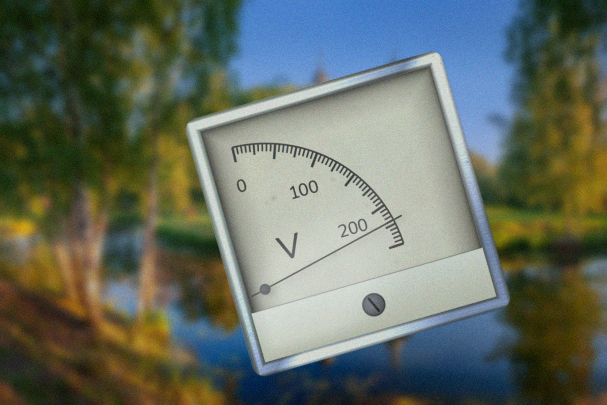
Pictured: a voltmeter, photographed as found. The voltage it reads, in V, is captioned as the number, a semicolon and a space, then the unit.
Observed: 220; V
